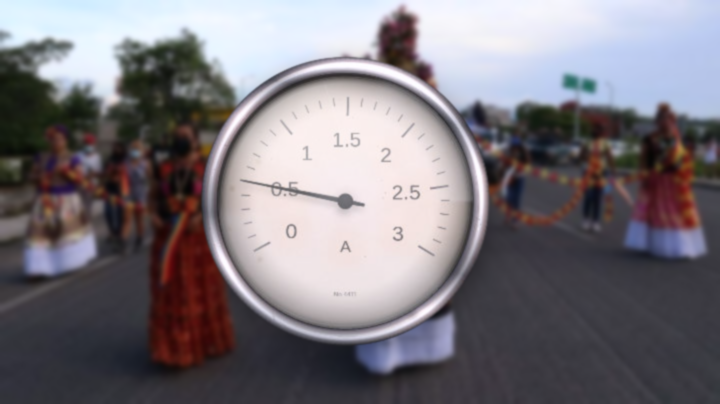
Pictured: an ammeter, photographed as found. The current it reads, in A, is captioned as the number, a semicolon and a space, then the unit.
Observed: 0.5; A
